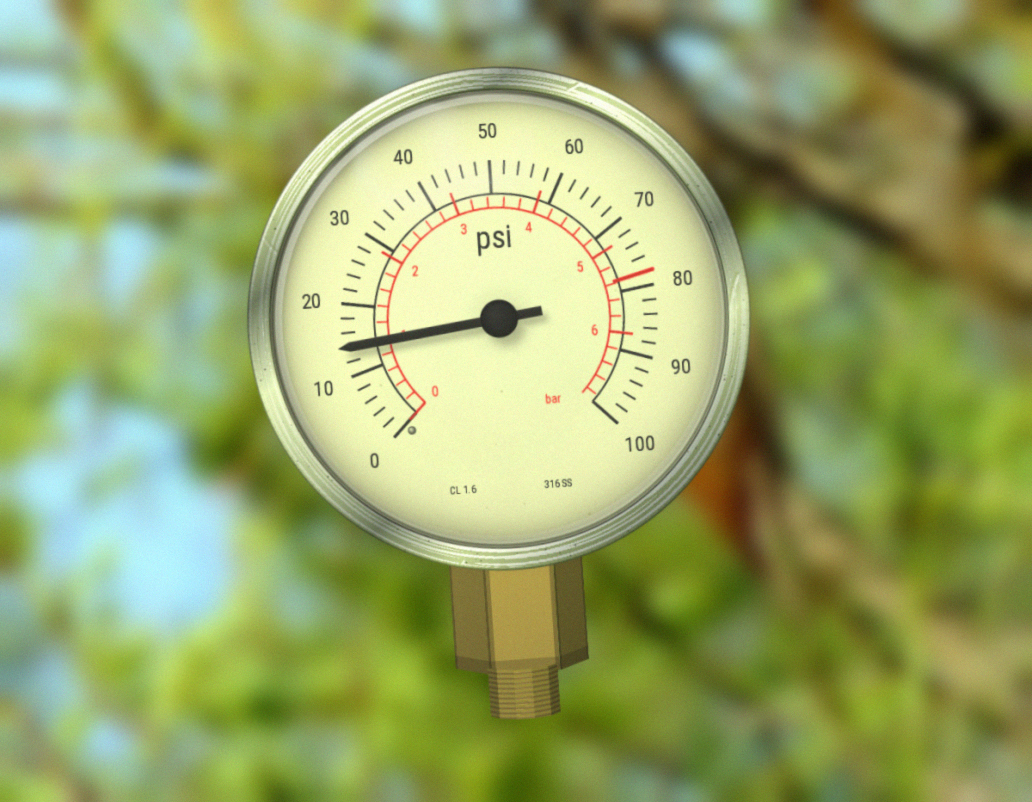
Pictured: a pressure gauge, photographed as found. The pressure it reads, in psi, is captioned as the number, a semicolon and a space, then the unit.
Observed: 14; psi
